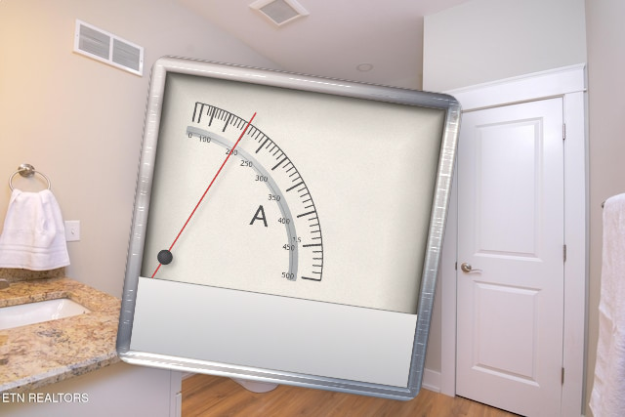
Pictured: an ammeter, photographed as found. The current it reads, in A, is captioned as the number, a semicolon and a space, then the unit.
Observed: 200; A
